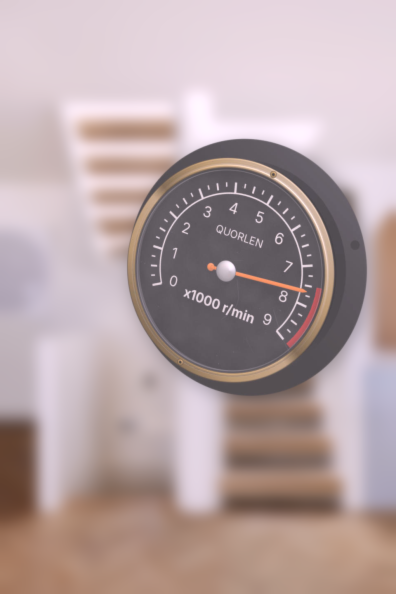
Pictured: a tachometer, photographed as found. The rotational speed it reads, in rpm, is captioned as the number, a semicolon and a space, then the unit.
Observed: 7625; rpm
